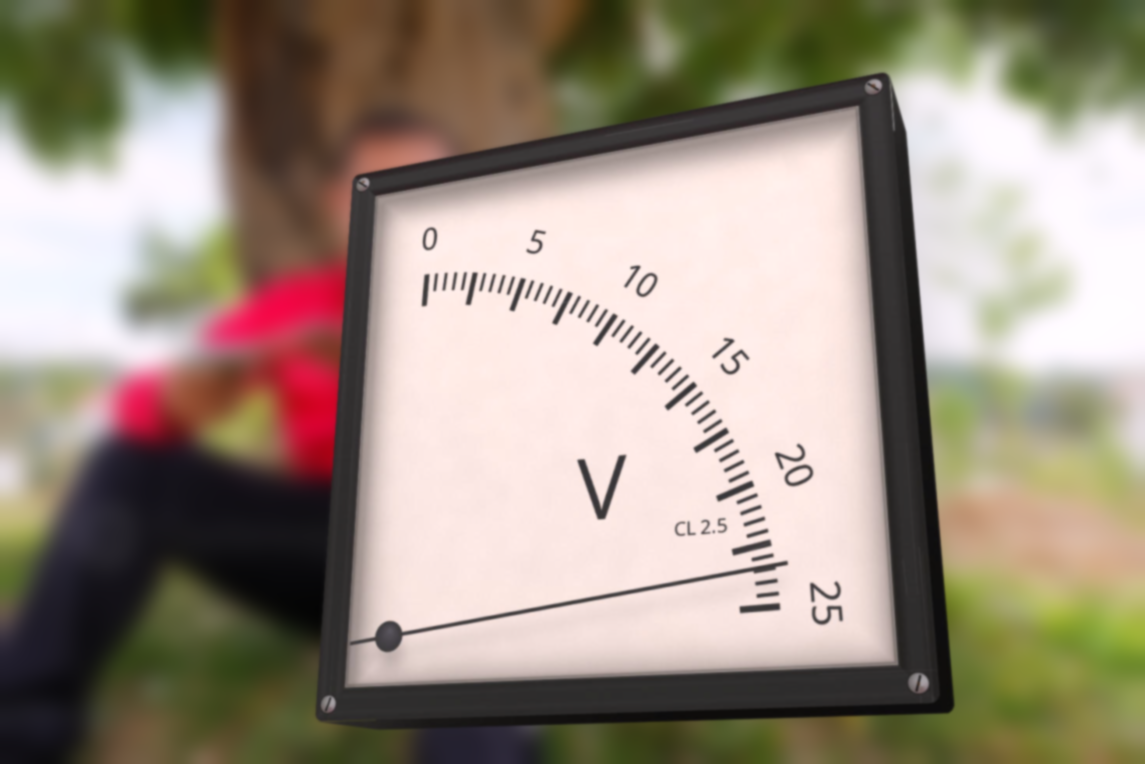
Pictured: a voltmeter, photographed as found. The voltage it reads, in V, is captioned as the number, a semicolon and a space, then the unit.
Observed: 23.5; V
